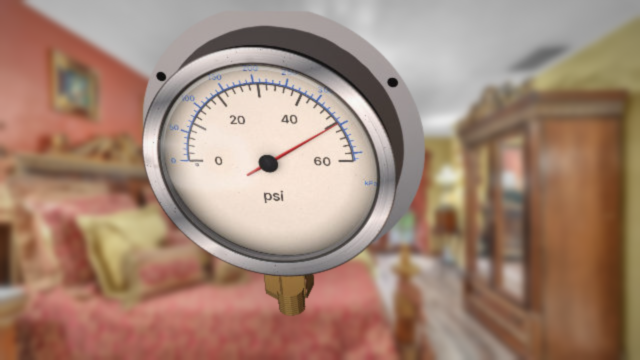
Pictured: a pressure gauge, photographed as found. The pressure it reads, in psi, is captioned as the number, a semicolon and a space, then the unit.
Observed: 50; psi
